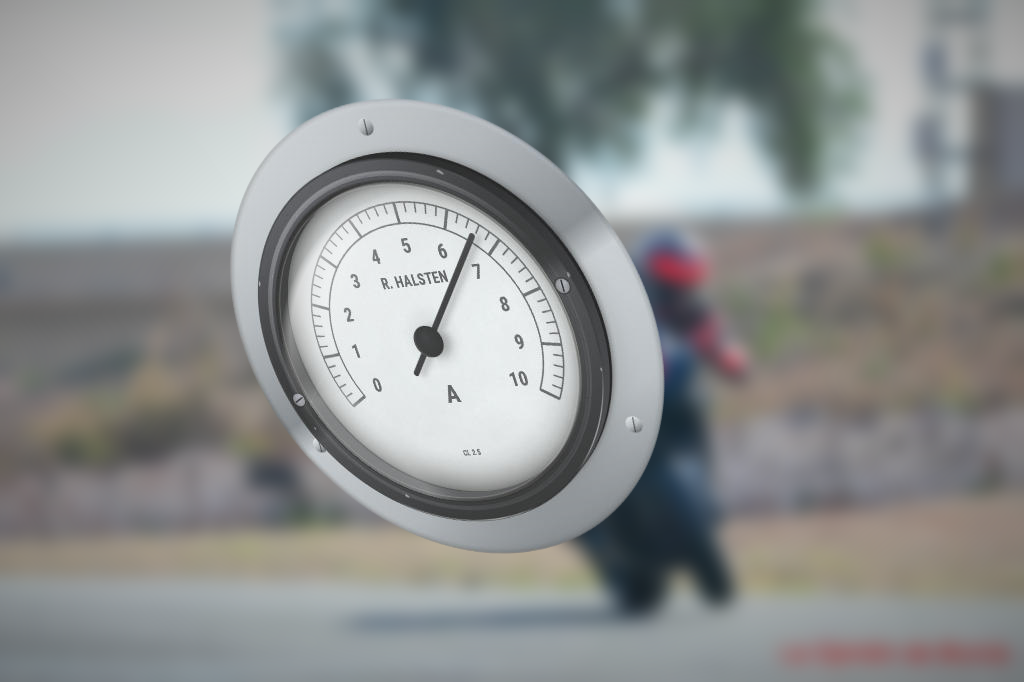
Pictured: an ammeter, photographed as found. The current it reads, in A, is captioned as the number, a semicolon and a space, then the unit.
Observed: 6.6; A
